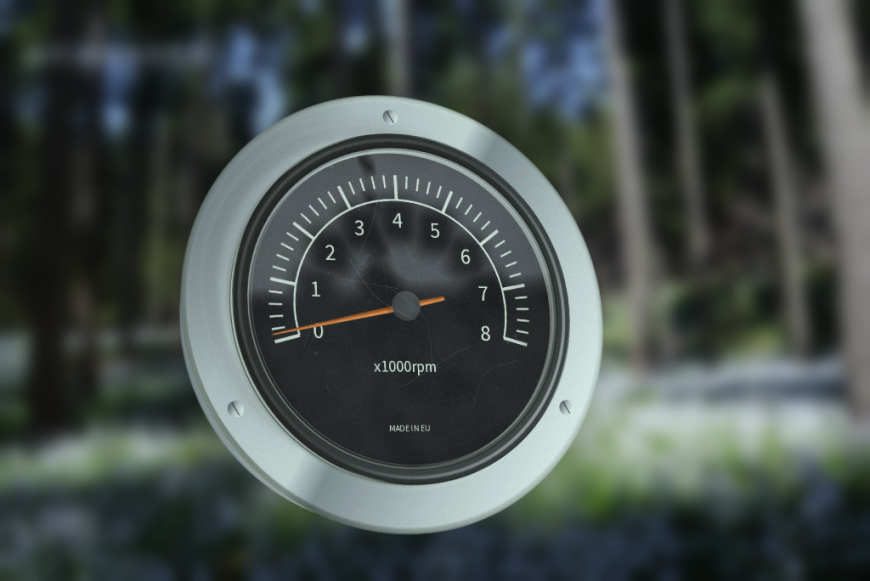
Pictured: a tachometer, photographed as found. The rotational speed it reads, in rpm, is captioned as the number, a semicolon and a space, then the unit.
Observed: 100; rpm
